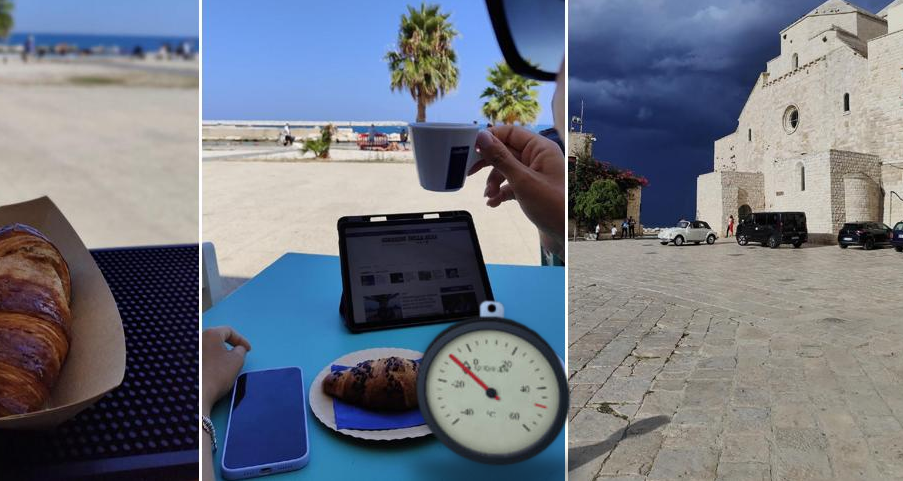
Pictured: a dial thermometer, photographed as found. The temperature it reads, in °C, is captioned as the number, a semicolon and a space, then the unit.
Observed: -8; °C
